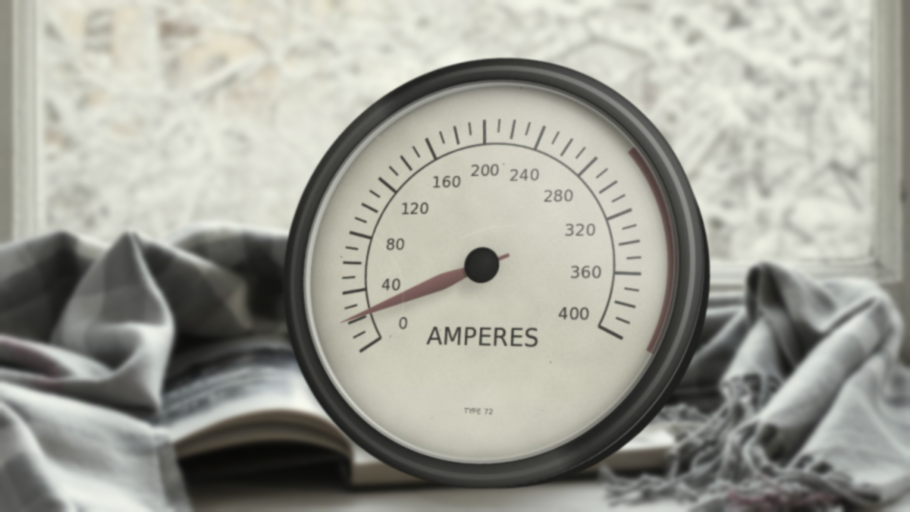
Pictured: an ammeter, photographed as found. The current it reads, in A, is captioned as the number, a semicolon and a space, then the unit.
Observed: 20; A
